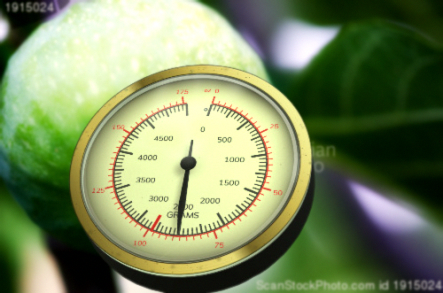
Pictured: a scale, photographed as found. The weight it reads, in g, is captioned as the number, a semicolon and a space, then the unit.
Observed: 2500; g
